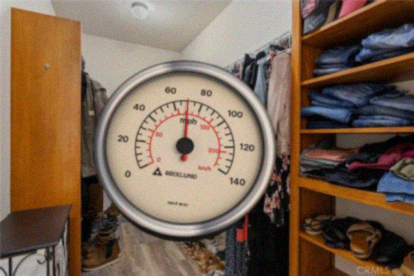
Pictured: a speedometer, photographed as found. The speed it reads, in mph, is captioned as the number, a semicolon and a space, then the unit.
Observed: 70; mph
